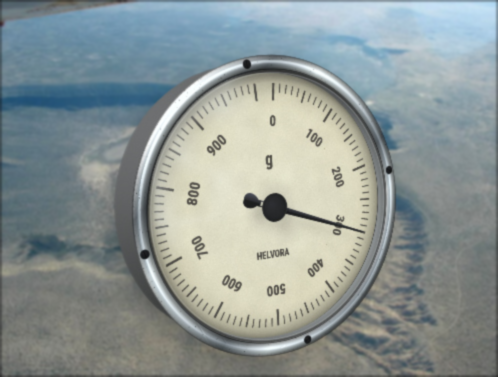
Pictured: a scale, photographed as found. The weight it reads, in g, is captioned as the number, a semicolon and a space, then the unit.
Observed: 300; g
